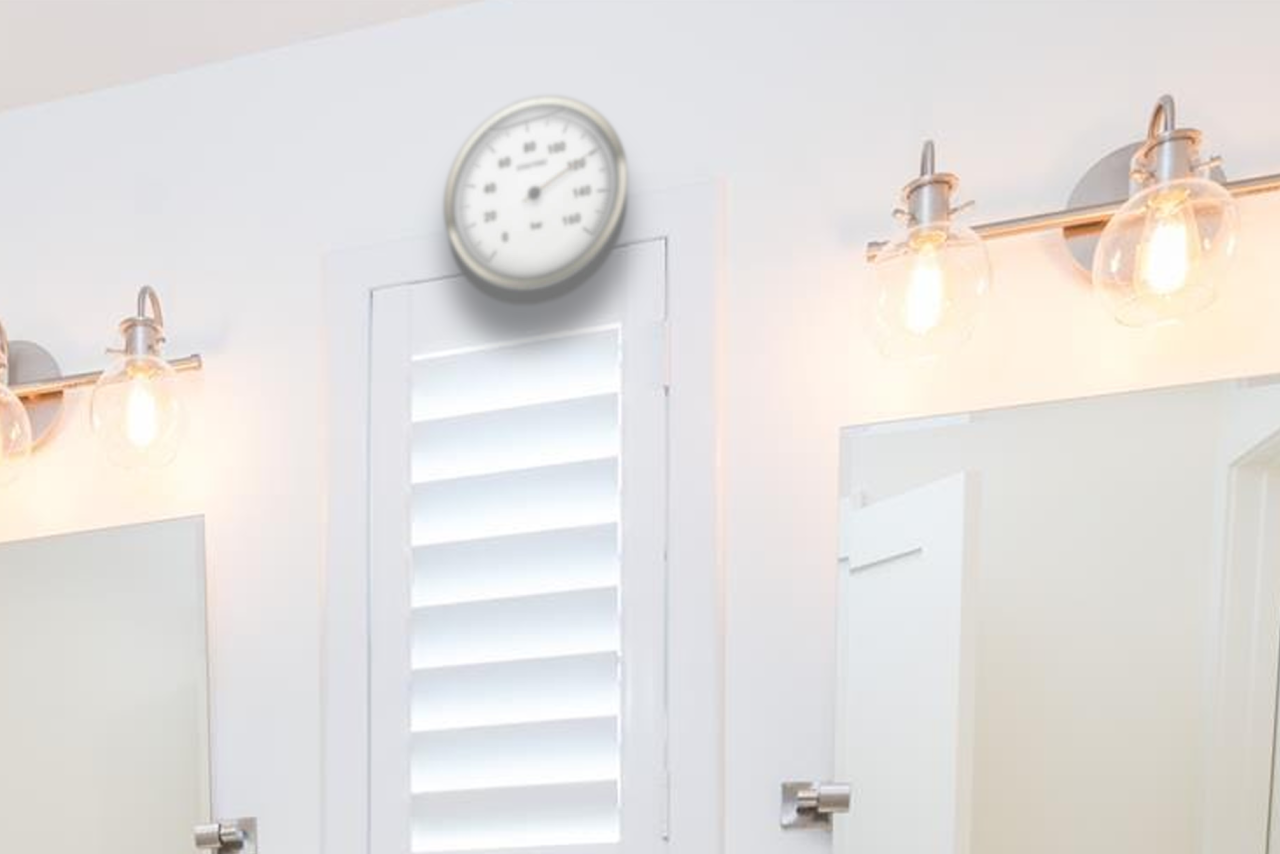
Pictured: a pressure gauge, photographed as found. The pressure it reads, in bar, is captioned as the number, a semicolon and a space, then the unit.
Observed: 120; bar
